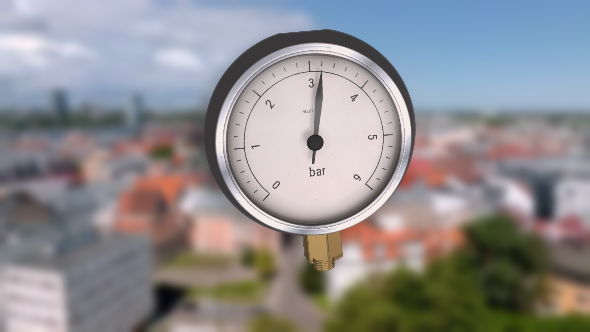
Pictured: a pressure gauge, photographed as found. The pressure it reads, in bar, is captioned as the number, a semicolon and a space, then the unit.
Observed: 3.2; bar
